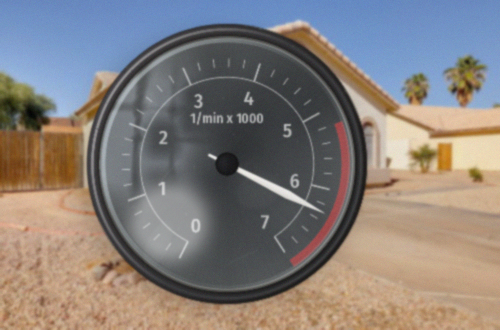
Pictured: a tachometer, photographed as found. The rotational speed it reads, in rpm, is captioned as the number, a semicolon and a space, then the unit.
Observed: 6300; rpm
